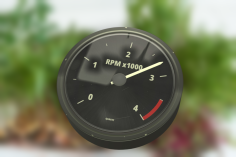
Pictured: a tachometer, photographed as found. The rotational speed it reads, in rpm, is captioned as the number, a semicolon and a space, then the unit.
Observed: 2750; rpm
